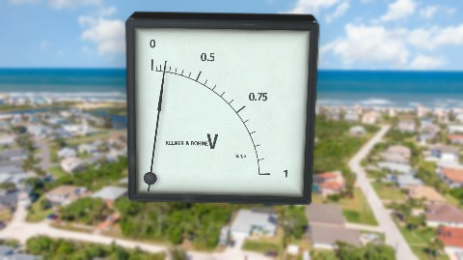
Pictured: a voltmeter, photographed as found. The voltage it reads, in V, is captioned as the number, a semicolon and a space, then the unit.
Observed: 0.25; V
